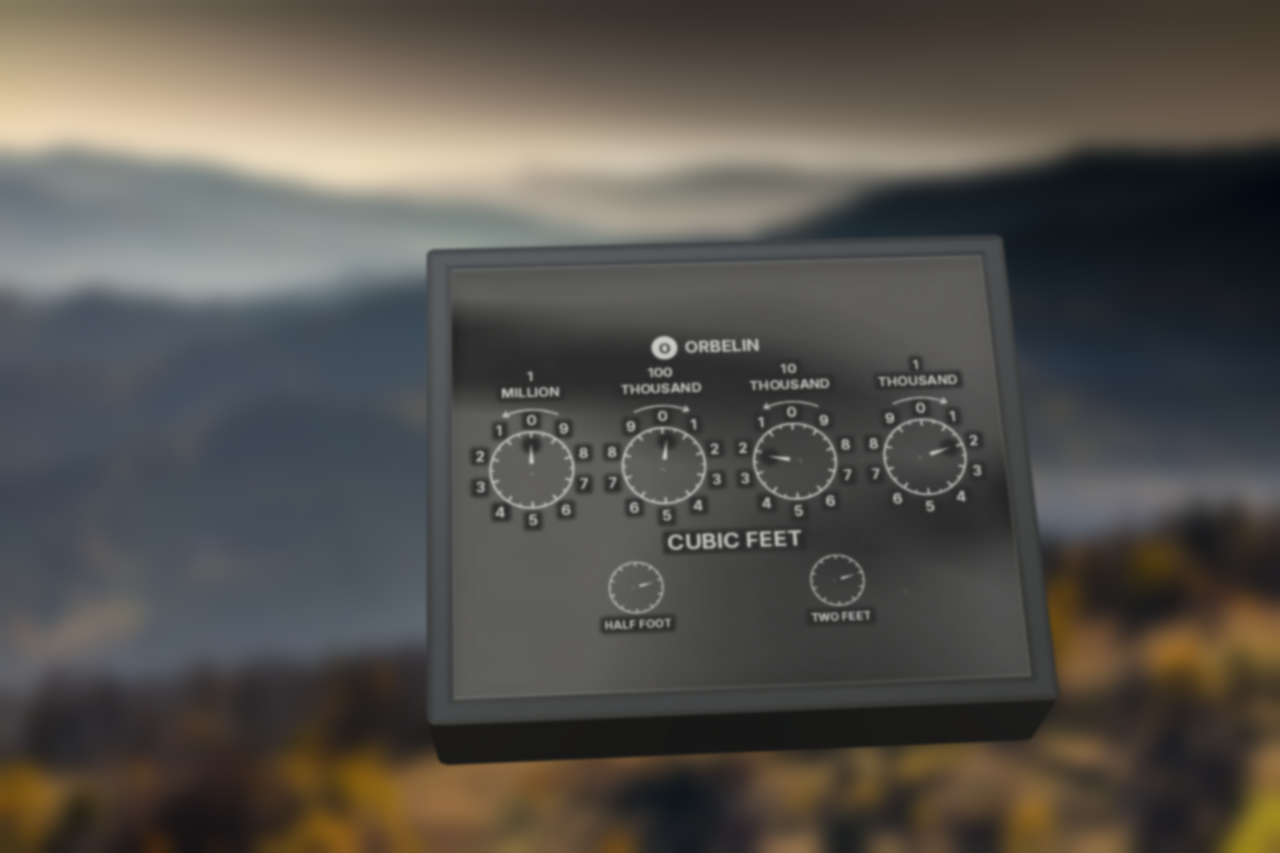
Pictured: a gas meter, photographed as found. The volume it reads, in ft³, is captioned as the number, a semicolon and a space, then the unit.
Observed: 2200; ft³
